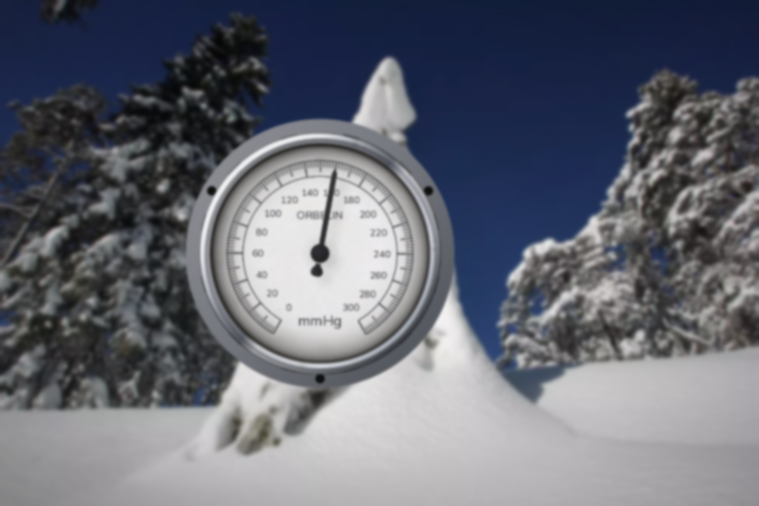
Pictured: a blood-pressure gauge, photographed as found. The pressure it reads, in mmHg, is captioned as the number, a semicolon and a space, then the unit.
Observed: 160; mmHg
